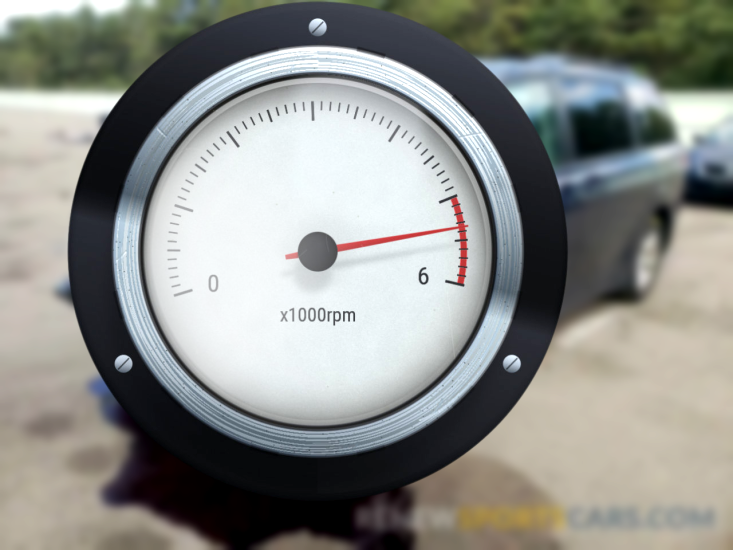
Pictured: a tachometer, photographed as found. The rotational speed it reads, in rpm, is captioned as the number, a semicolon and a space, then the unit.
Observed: 5350; rpm
